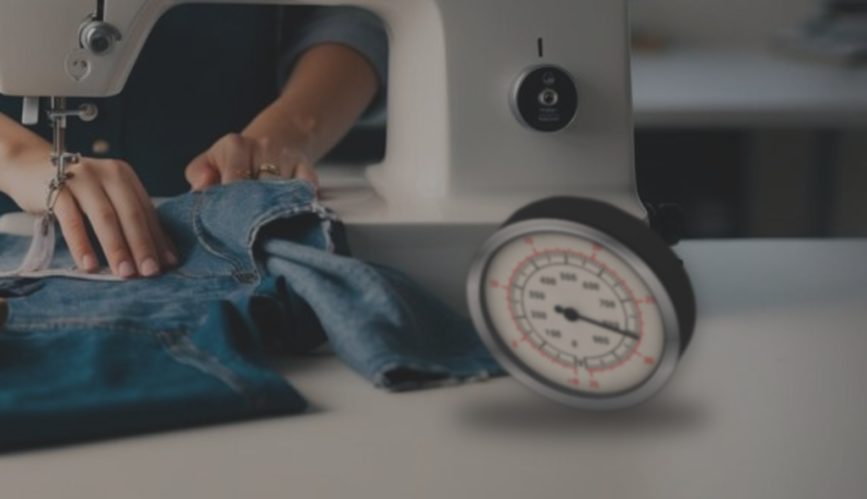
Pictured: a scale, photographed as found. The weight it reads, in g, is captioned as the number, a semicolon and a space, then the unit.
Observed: 800; g
